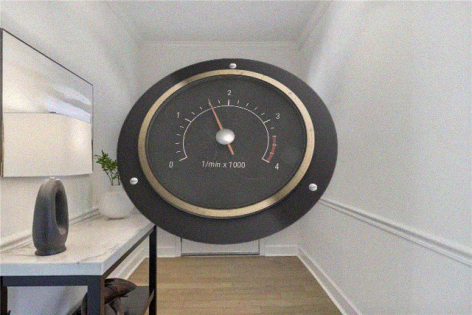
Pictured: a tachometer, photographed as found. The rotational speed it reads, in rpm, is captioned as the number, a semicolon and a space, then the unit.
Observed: 1600; rpm
